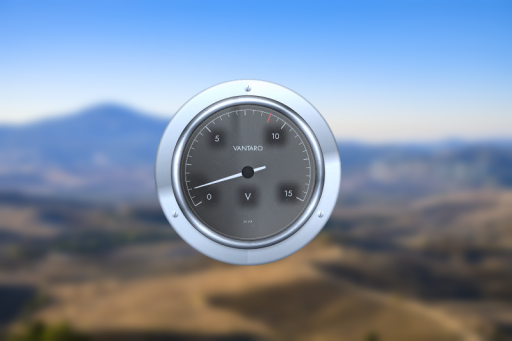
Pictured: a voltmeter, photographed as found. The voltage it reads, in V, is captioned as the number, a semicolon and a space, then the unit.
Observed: 1; V
